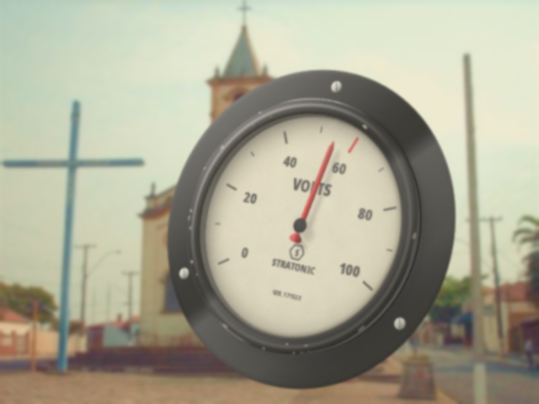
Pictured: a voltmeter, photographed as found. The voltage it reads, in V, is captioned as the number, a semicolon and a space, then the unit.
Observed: 55; V
